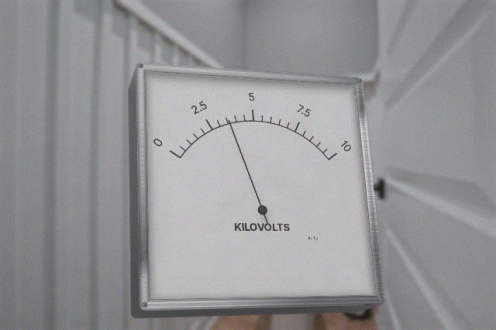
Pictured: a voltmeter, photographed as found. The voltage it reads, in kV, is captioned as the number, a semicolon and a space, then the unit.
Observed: 3.5; kV
